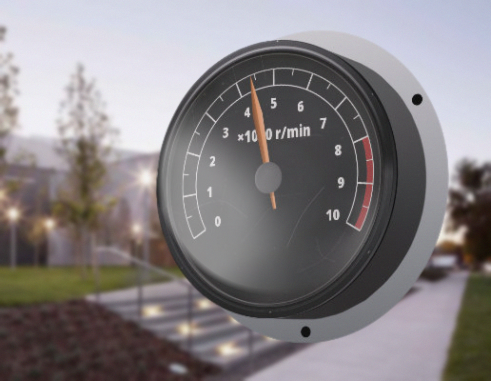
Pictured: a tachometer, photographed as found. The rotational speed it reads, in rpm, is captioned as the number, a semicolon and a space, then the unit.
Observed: 4500; rpm
